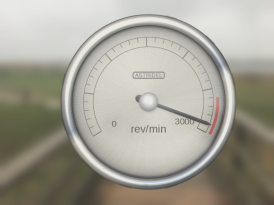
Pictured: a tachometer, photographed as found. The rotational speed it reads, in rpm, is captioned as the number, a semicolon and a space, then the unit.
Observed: 2900; rpm
